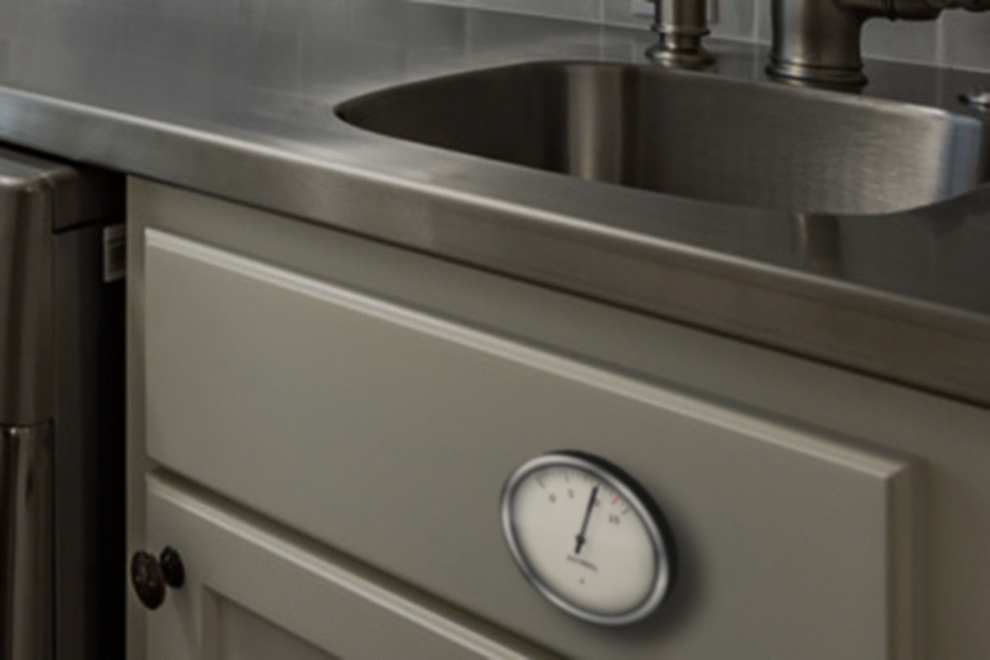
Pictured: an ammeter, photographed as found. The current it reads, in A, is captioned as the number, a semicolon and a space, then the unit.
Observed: 10; A
